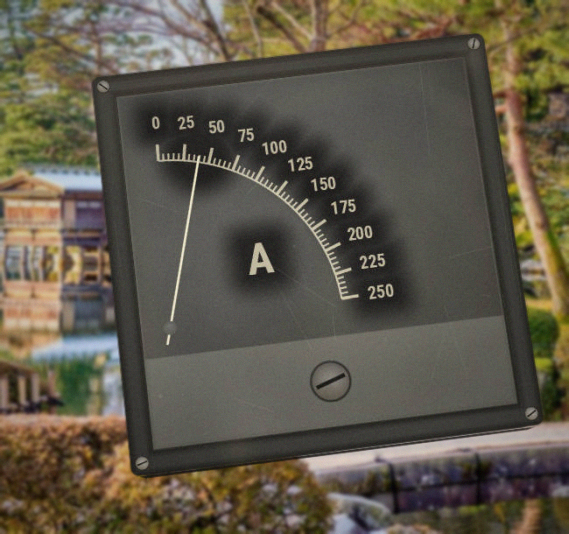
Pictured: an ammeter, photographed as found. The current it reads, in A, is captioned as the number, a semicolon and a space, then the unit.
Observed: 40; A
